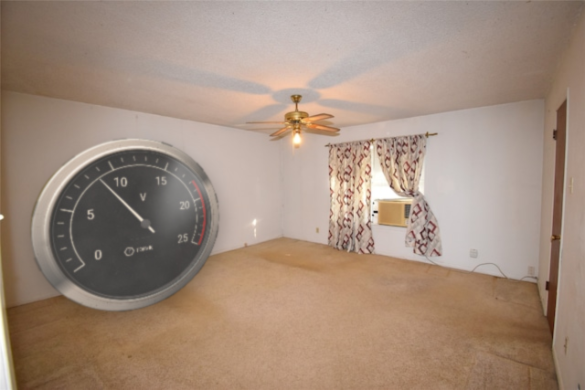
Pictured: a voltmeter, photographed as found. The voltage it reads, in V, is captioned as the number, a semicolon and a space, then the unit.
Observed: 8.5; V
